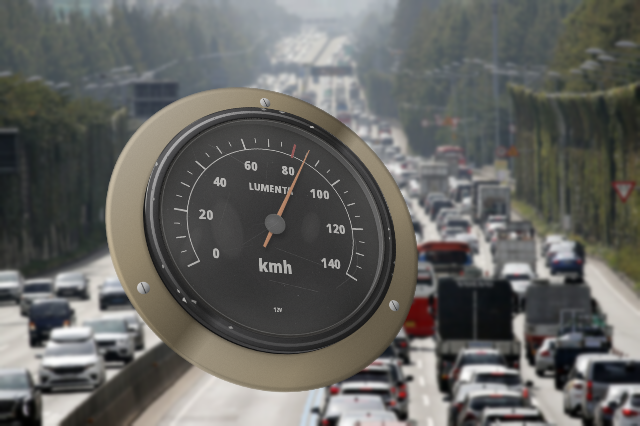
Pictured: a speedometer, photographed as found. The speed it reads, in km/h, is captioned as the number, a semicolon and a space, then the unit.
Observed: 85; km/h
